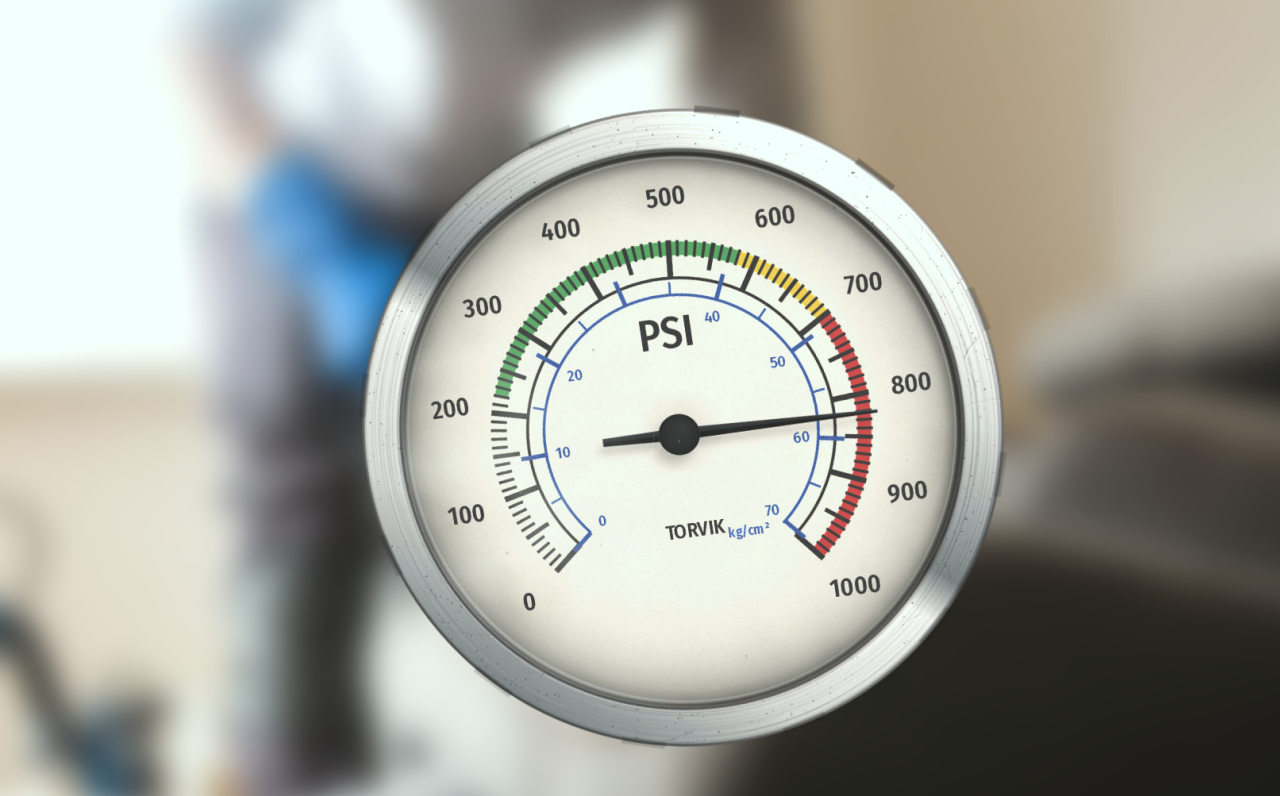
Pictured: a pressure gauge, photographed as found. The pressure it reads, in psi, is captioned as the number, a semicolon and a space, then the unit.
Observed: 820; psi
